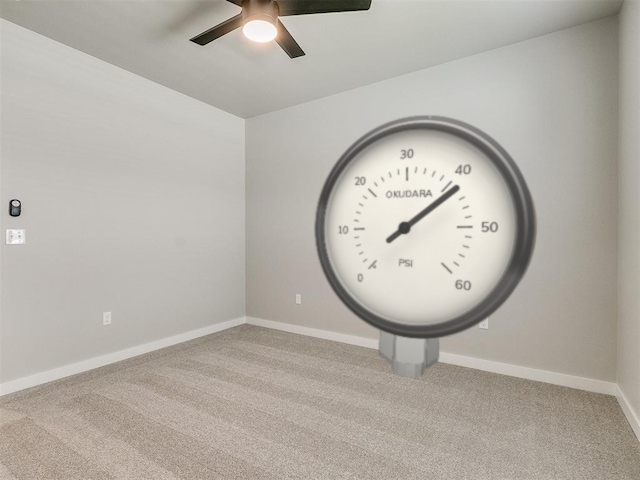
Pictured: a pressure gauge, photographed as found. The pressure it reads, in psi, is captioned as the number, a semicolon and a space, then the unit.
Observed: 42; psi
